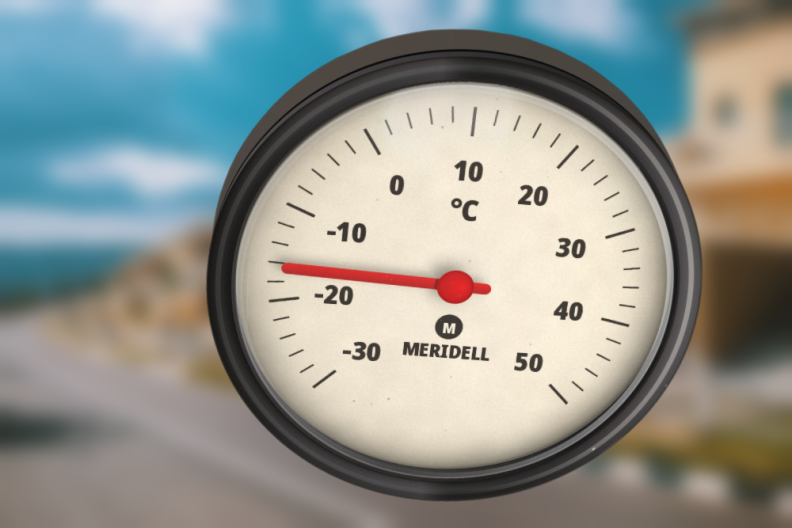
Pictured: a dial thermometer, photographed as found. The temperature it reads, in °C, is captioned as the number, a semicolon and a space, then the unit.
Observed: -16; °C
